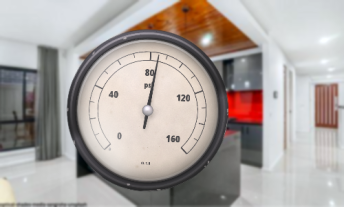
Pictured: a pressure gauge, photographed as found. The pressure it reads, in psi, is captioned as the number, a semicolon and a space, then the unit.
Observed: 85; psi
